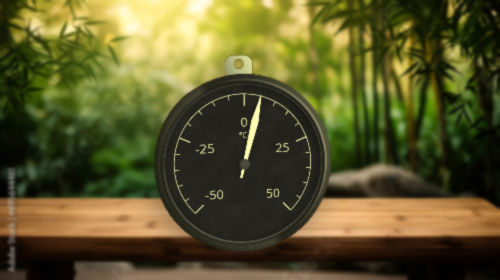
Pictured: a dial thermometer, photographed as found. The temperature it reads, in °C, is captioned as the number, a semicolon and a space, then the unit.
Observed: 5; °C
